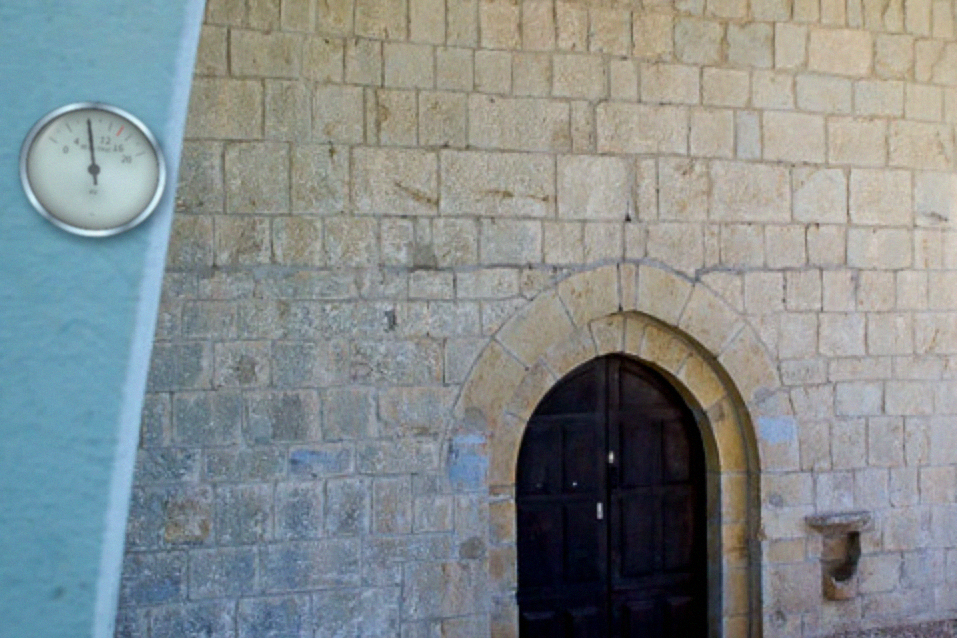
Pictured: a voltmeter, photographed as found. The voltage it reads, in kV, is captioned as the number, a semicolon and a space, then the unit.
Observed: 8; kV
